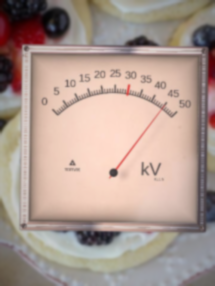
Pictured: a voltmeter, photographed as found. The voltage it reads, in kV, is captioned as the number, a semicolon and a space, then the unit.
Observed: 45; kV
